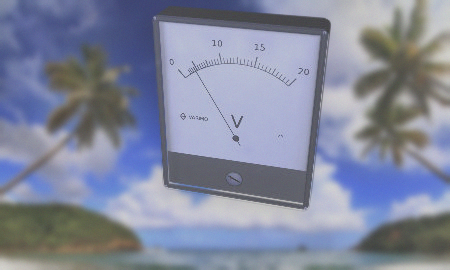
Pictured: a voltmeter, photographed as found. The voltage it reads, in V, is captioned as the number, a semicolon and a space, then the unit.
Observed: 5; V
